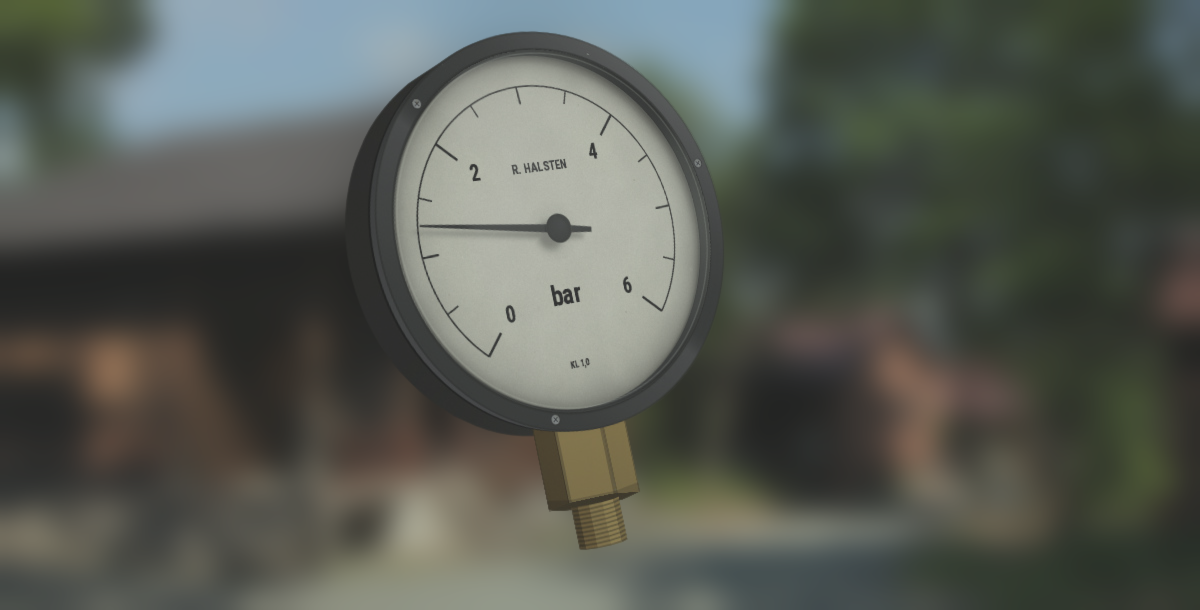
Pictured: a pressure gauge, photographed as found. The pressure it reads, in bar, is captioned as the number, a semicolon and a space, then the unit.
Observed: 1.25; bar
